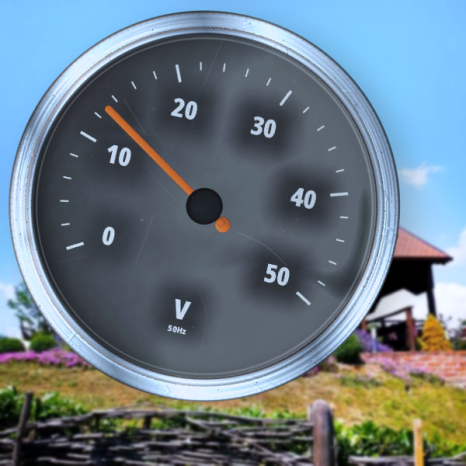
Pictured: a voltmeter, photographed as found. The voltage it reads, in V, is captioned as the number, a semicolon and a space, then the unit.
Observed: 13; V
